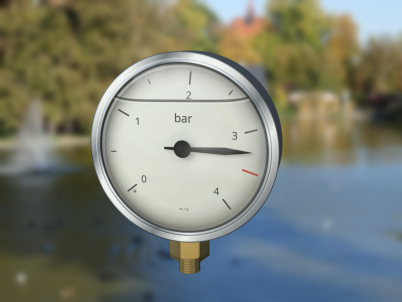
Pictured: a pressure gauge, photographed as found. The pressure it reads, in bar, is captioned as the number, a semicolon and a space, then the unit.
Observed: 3.25; bar
